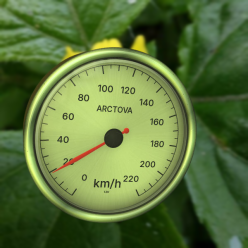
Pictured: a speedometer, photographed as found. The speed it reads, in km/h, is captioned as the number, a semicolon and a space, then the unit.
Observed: 20; km/h
